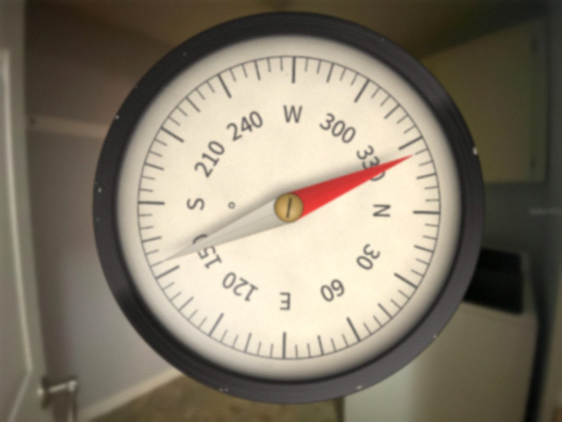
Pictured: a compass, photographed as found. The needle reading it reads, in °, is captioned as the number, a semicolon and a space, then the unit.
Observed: 335; °
